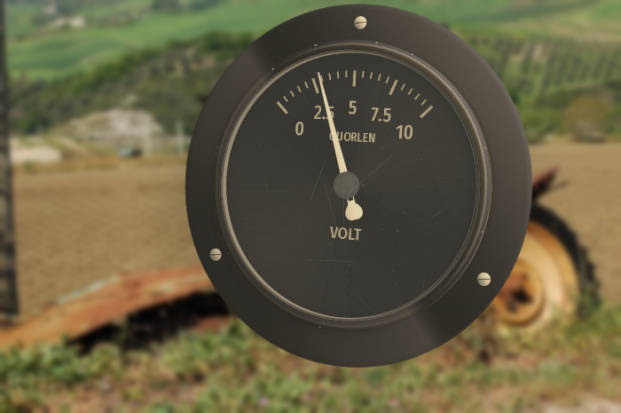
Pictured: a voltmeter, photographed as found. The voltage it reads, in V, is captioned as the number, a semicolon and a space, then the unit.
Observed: 3; V
